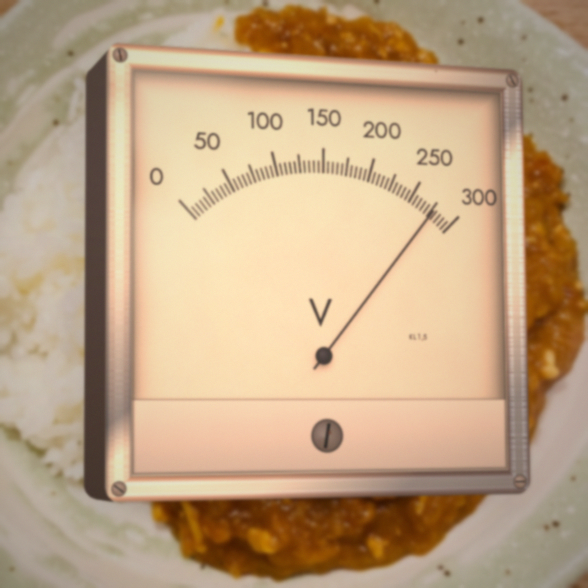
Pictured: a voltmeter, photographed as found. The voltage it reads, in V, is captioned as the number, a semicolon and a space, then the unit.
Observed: 275; V
